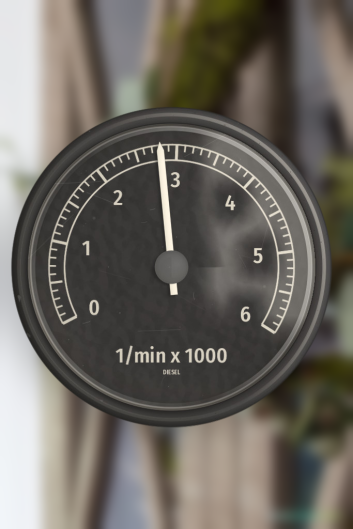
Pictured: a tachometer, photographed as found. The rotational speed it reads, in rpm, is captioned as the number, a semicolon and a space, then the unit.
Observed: 2800; rpm
